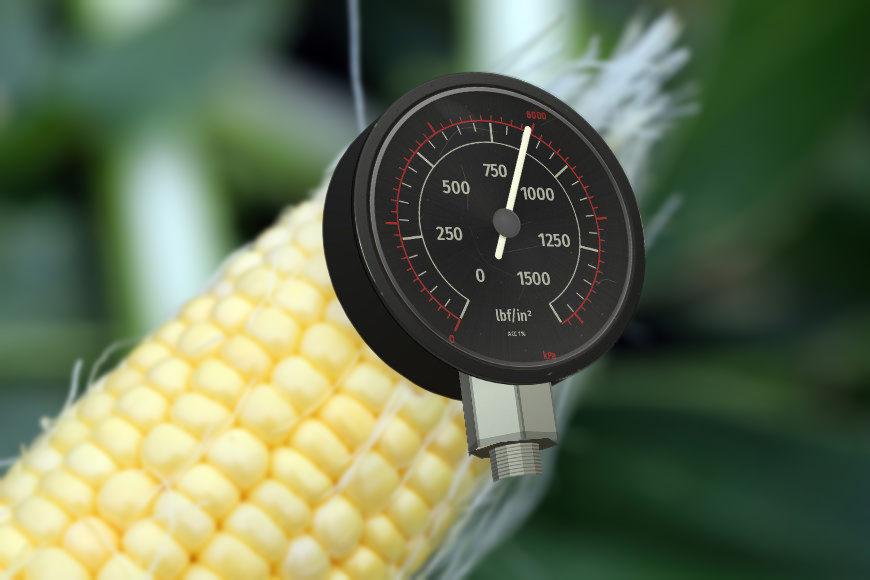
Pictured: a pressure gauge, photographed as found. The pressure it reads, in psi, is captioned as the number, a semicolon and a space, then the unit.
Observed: 850; psi
